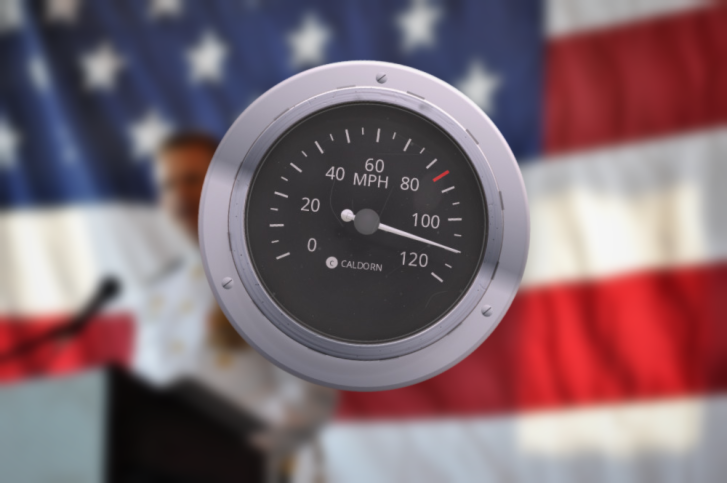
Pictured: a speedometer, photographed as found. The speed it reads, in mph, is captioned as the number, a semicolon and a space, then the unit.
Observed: 110; mph
